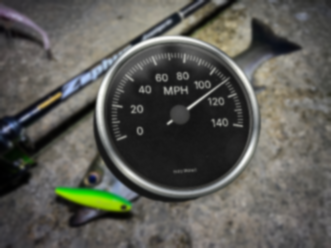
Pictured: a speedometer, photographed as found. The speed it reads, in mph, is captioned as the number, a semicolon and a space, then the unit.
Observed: 110; mph
